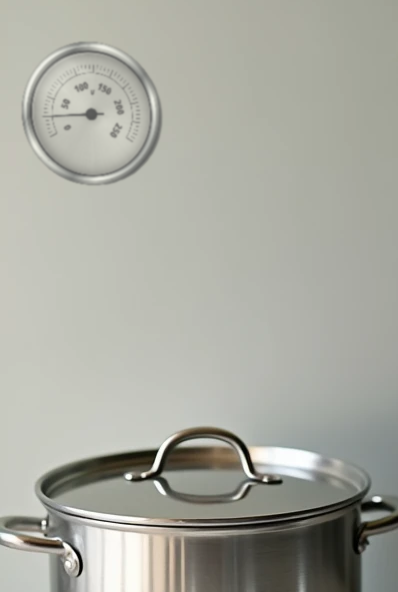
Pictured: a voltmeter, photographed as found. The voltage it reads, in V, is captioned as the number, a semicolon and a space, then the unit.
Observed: 25; V
